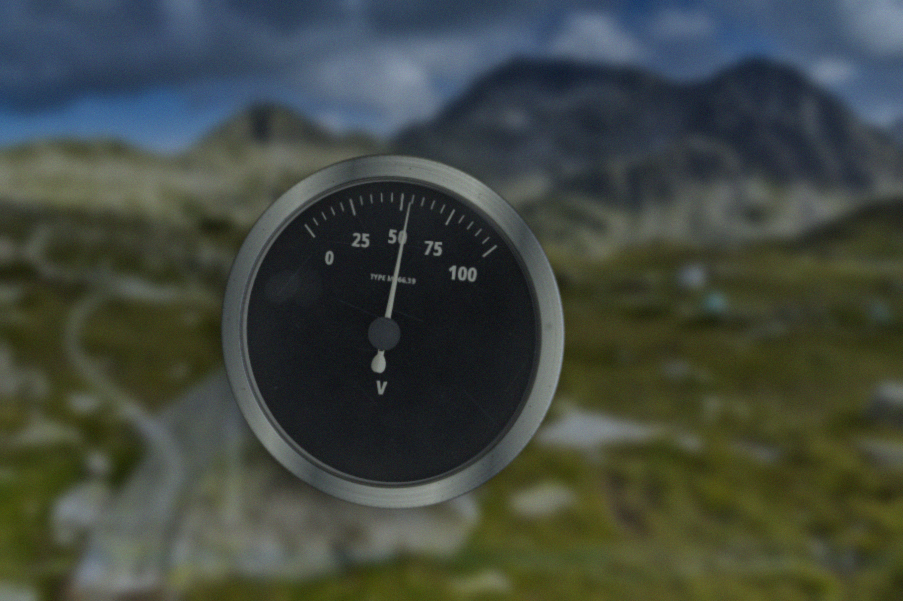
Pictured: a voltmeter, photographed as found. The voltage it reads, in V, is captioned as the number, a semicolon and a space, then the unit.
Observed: 55; V
